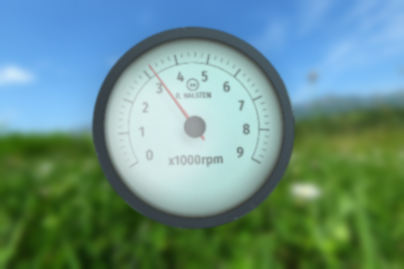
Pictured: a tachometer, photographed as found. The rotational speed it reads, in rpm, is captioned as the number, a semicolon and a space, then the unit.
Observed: 3200; rpm
